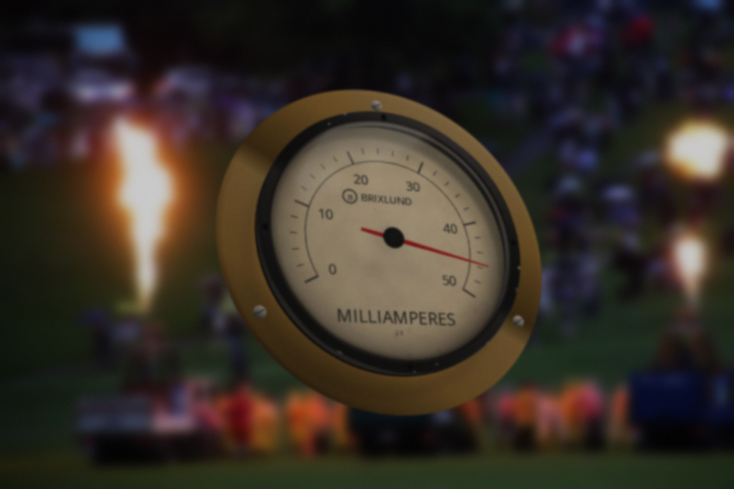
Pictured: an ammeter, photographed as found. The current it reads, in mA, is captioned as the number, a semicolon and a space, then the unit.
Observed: 46; mA
